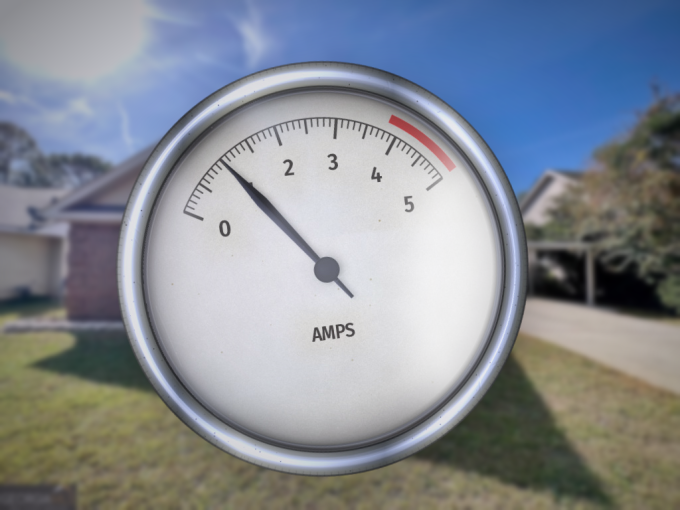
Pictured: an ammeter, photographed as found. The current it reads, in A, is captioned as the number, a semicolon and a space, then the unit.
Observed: 1; A
